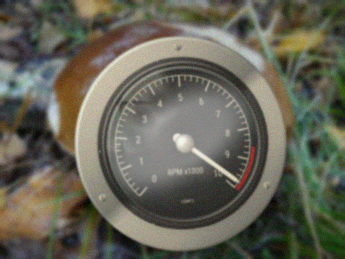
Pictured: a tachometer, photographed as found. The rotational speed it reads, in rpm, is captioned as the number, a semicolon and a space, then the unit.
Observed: 9800; rpm
